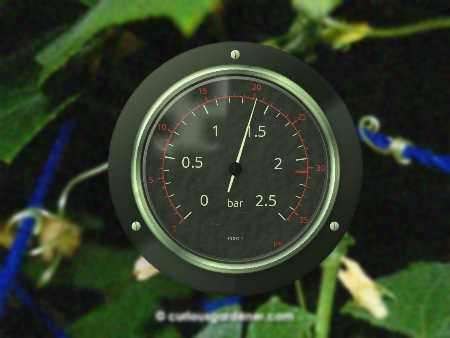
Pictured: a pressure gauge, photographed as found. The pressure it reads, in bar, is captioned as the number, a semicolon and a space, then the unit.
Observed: 1.4; bar
